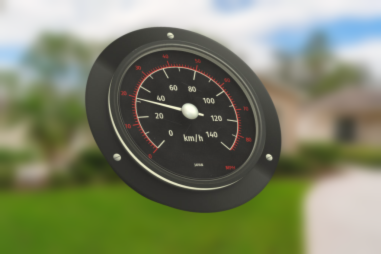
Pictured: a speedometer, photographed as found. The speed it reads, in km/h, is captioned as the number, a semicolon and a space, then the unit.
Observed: 30; km/h
